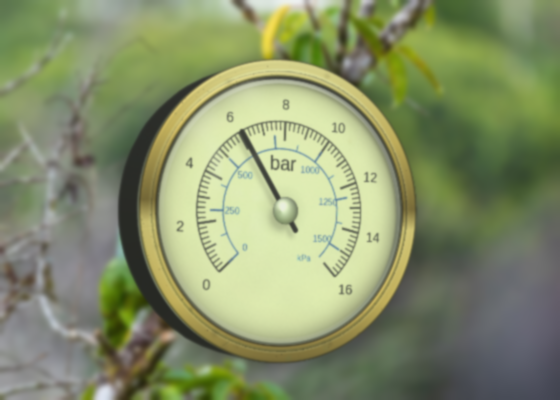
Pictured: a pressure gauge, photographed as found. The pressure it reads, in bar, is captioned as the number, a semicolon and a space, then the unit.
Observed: 6; bar
